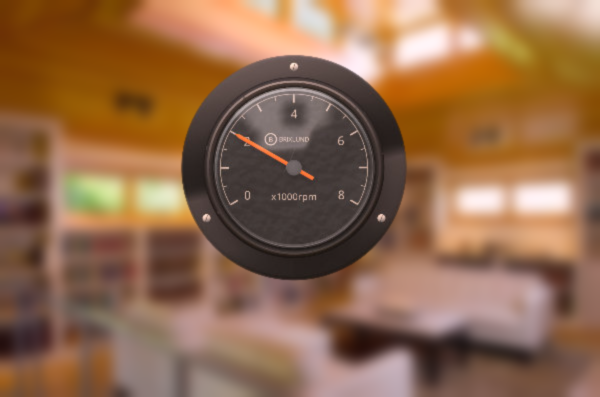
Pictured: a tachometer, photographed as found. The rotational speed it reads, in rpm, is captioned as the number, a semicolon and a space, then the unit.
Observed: 2000; rpm
